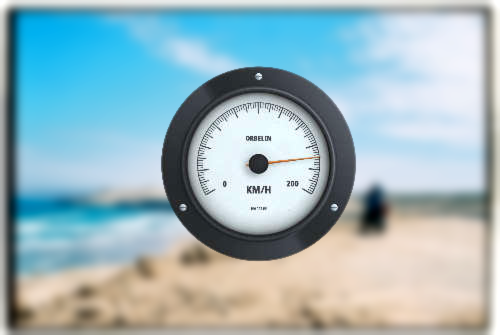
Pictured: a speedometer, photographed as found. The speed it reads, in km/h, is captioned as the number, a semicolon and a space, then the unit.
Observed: 170; km/h
